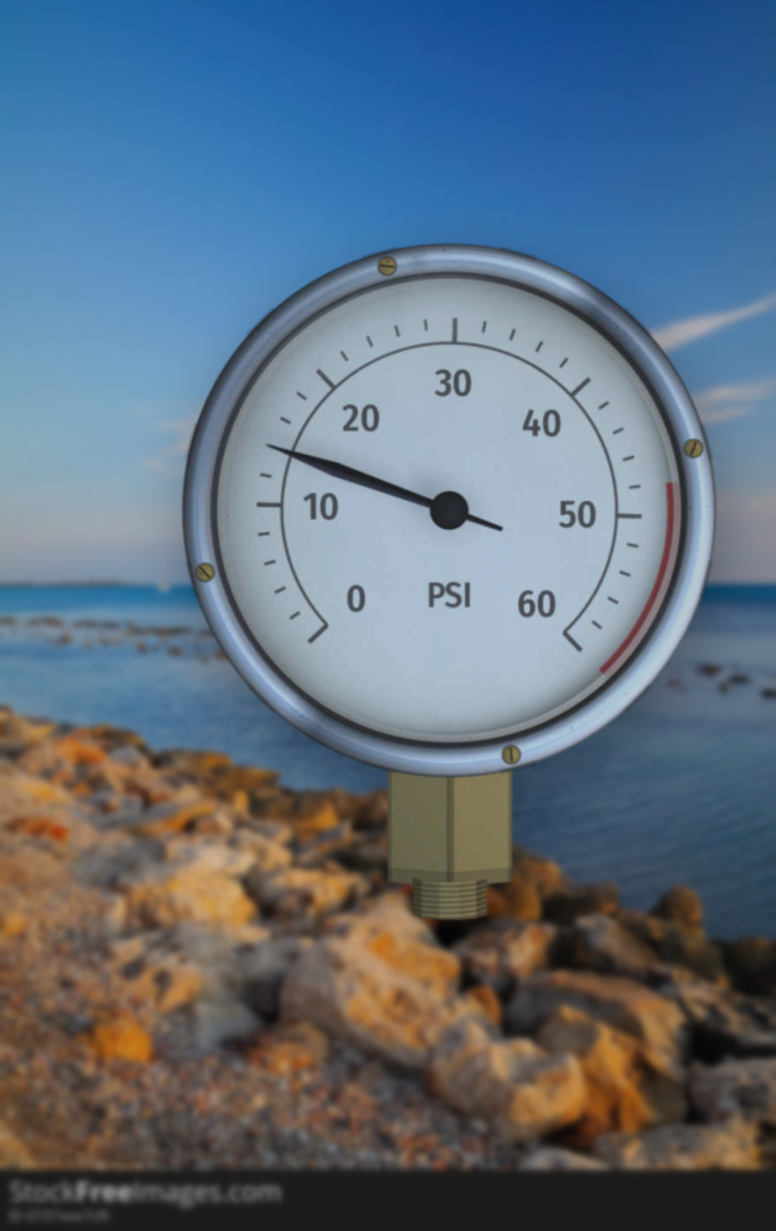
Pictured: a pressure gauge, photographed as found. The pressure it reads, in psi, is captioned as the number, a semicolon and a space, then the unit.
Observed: 14; psi
